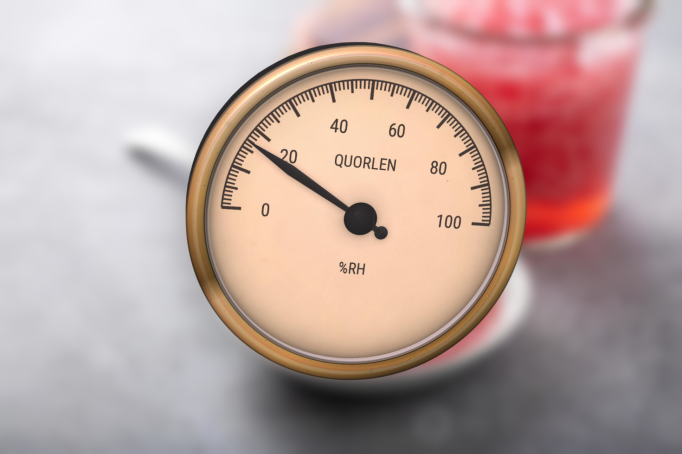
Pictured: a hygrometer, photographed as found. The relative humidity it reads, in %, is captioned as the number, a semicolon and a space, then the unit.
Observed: 17; %
